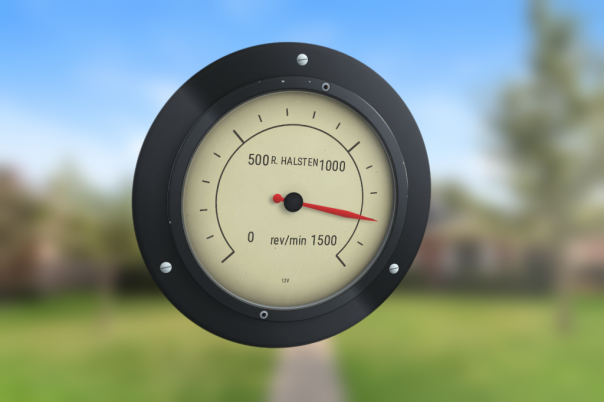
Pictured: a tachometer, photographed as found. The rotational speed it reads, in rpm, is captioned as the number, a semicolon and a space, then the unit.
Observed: 1300; rpm
